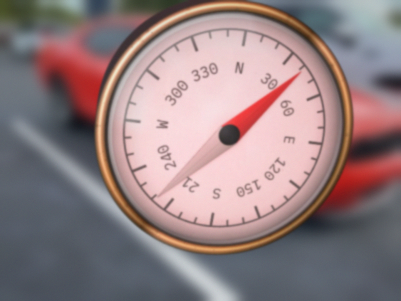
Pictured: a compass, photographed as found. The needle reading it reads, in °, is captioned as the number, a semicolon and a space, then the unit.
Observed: 40; °
